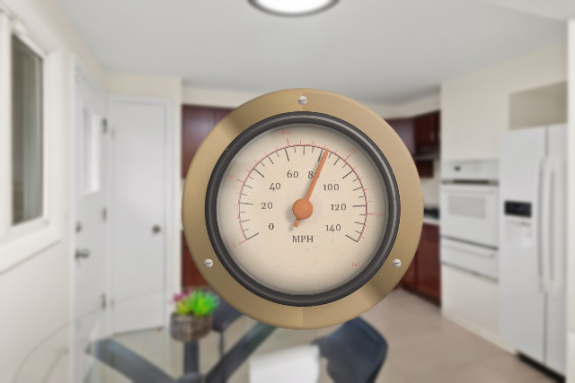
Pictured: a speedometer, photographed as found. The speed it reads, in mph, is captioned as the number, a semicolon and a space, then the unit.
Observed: 82.5; mph
